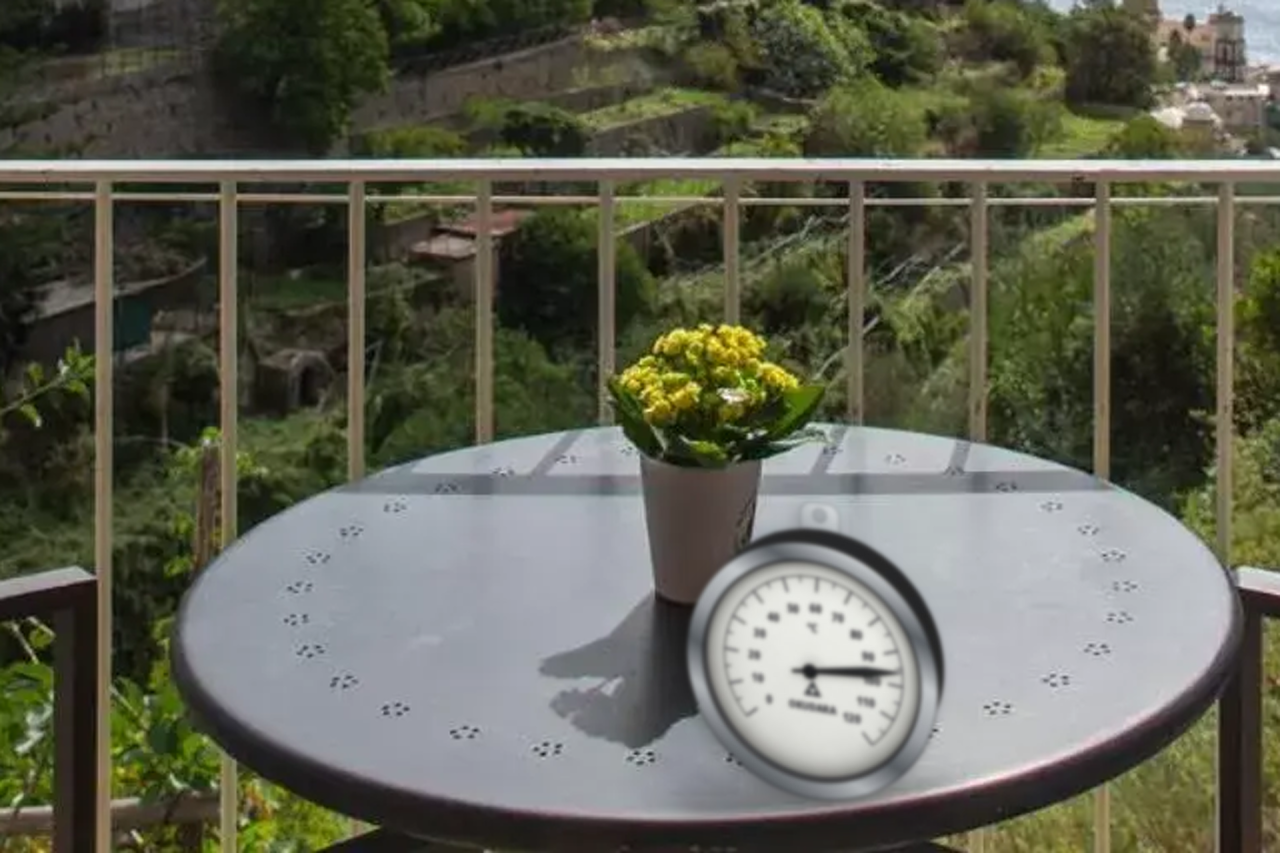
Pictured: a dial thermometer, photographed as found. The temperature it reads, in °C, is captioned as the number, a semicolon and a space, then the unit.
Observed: 95; °C
